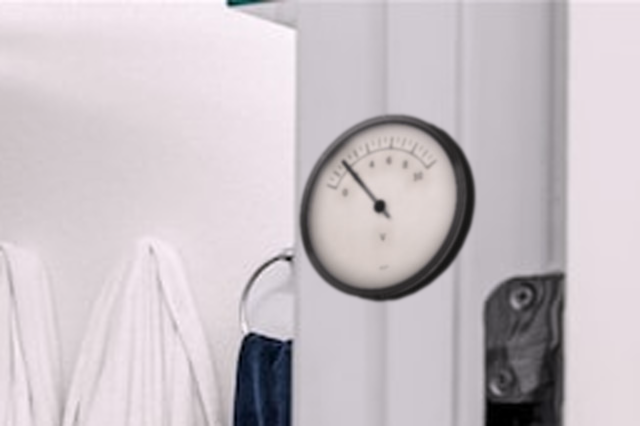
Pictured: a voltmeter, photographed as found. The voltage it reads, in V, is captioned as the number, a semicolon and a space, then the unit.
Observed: 2; V
